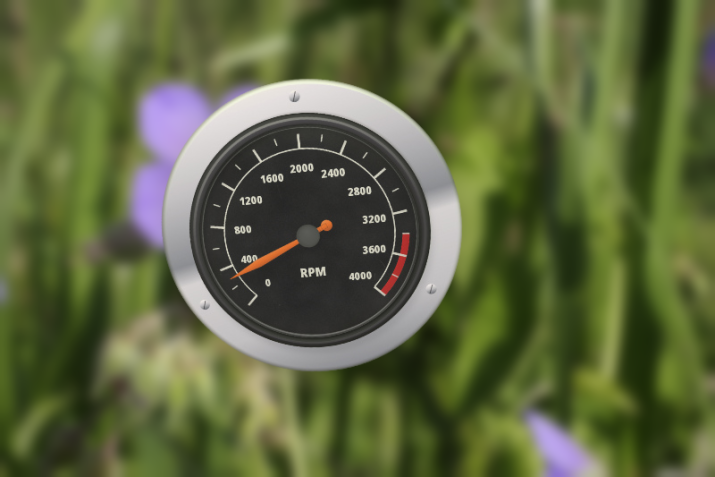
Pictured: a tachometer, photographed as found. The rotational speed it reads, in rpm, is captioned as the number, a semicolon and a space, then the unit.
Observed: 300; rpm
